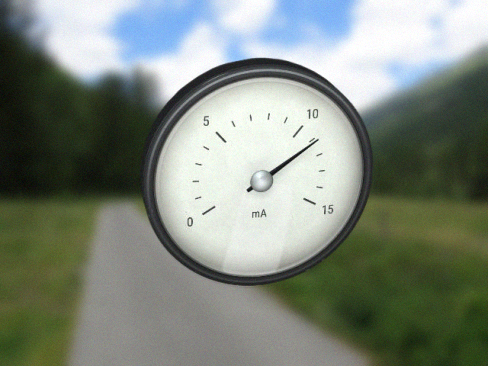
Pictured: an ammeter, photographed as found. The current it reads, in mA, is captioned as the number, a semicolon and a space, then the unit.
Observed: 11; mA
